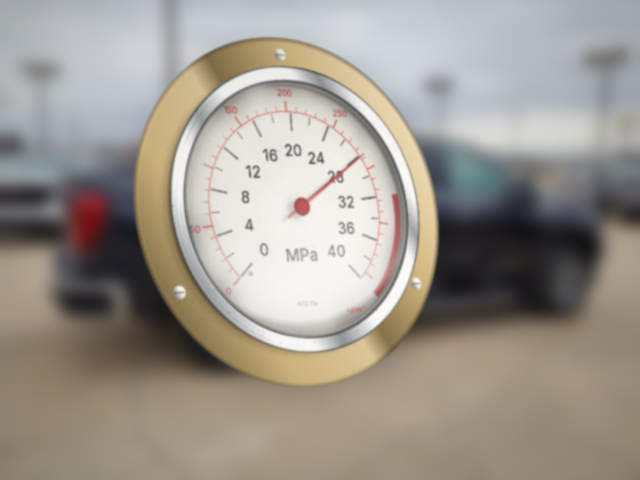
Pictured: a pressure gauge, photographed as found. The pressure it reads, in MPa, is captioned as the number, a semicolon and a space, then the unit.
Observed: 28; MPa
